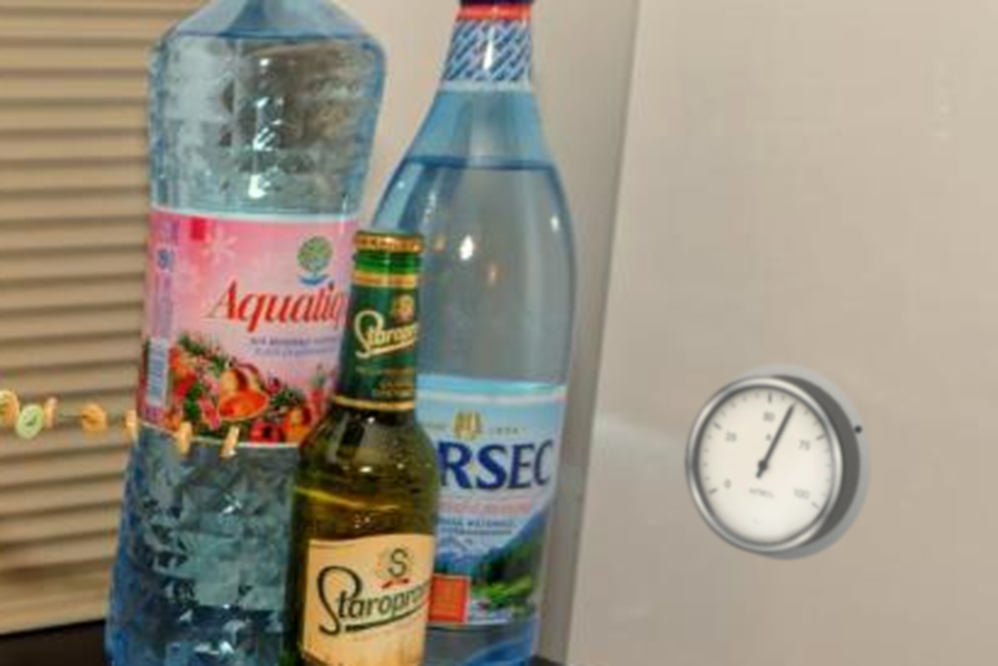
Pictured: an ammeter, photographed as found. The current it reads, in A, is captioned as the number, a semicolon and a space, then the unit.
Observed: 60; A
